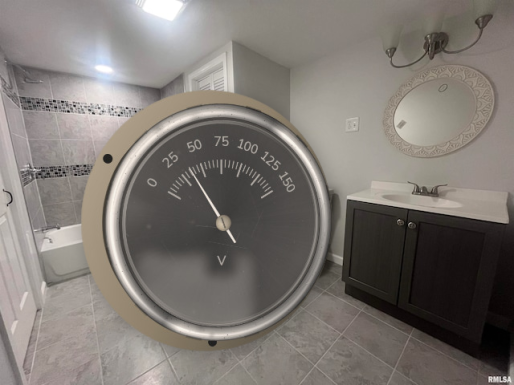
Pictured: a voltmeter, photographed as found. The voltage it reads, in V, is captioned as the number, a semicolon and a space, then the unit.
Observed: 35; V
